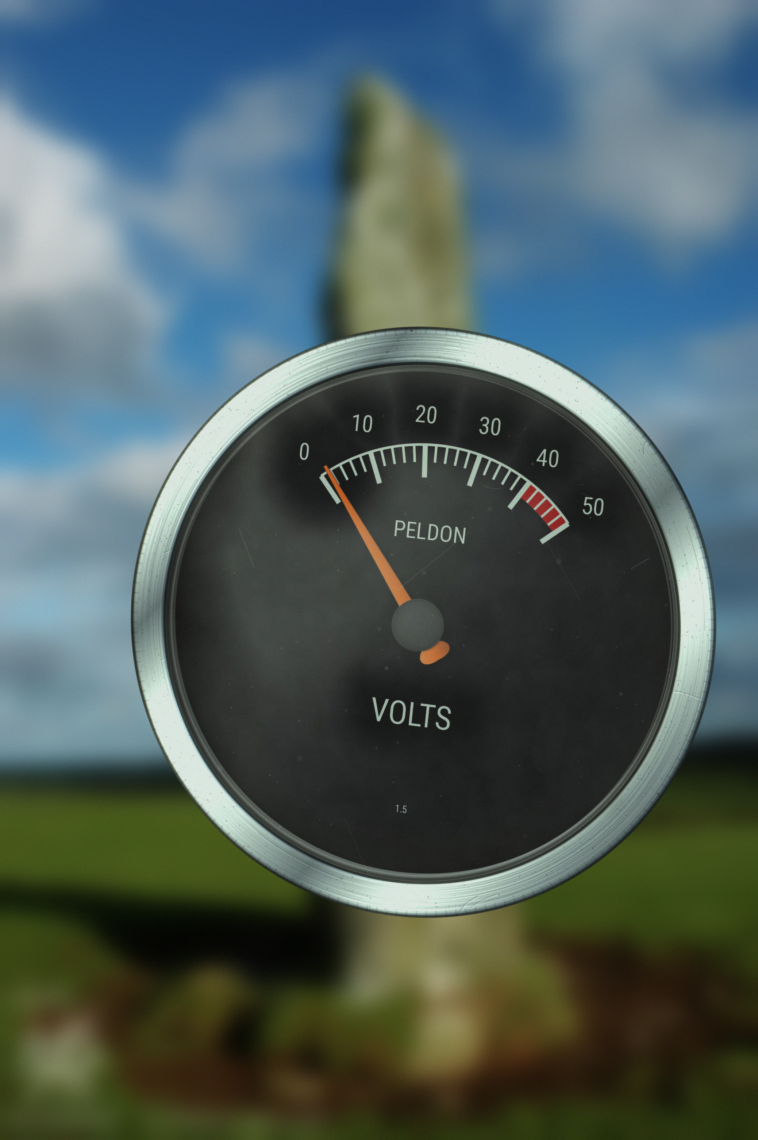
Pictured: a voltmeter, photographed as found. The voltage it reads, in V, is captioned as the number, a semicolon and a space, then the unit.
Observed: 2; V
